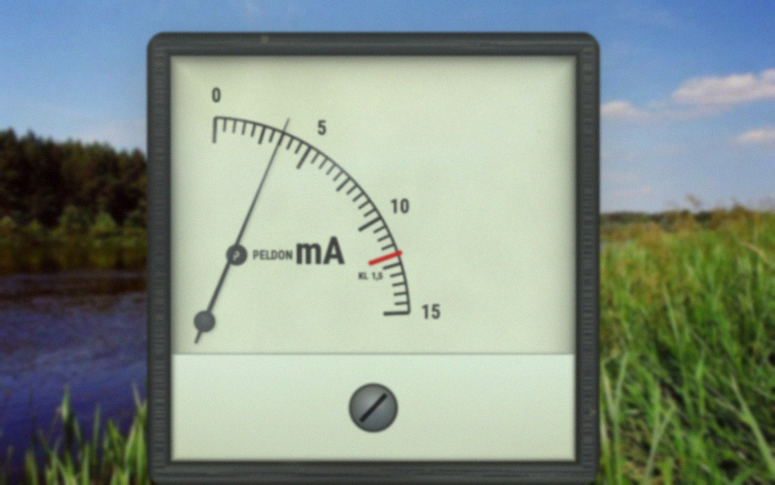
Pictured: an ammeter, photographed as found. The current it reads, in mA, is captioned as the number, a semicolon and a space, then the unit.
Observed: 3.5; mA
